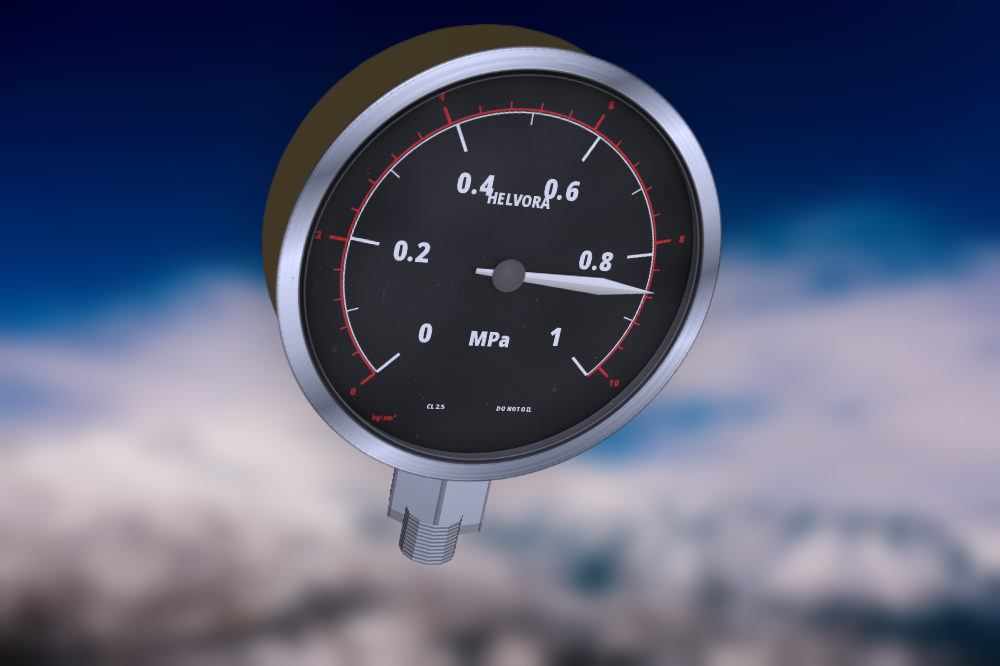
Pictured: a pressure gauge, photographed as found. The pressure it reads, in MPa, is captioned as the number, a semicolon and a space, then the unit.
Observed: 0.85; MPa
